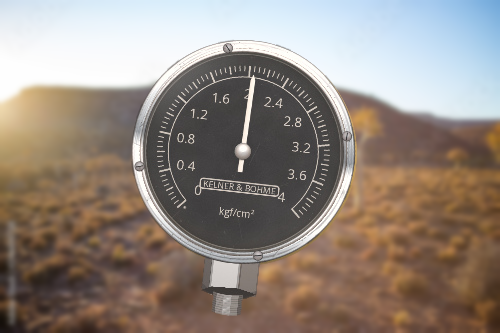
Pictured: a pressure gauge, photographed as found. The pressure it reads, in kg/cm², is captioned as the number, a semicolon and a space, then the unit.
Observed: 2.05; kg/cm²
